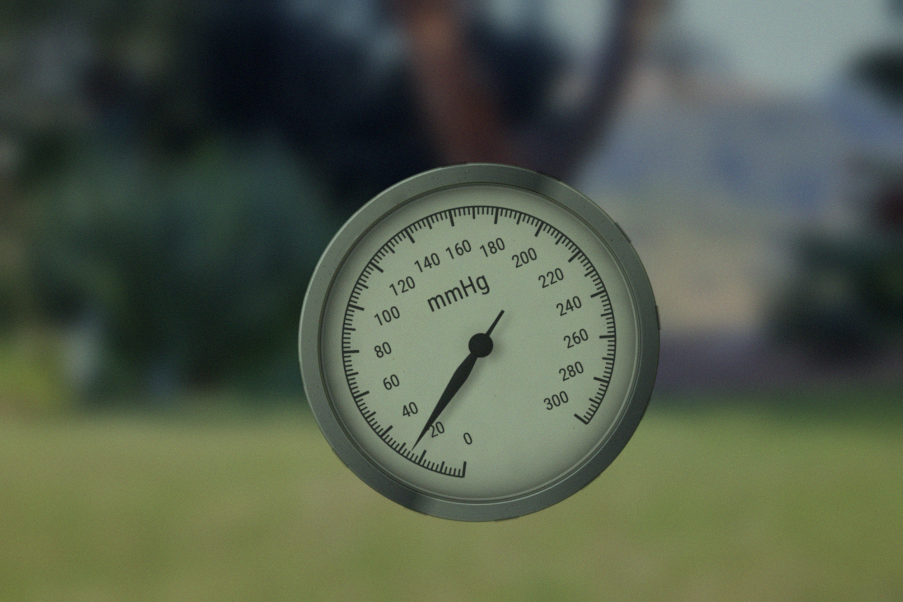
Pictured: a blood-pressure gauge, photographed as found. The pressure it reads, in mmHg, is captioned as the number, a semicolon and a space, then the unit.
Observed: 26; mmHg
